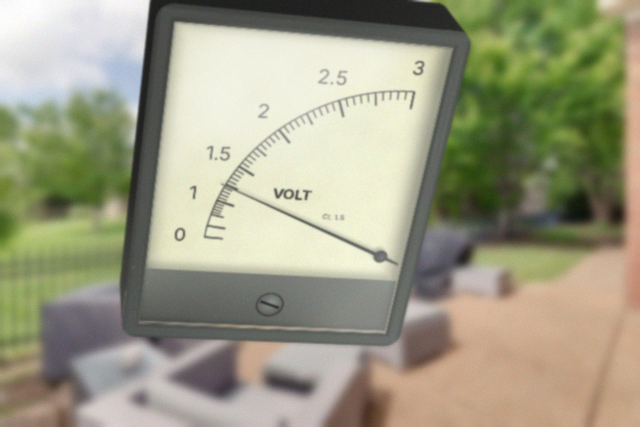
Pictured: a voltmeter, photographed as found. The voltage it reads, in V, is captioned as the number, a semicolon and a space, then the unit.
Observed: 1.25; V
